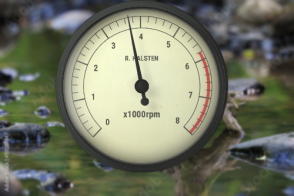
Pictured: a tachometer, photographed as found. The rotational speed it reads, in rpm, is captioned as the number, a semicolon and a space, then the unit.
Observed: 3700; rpm
